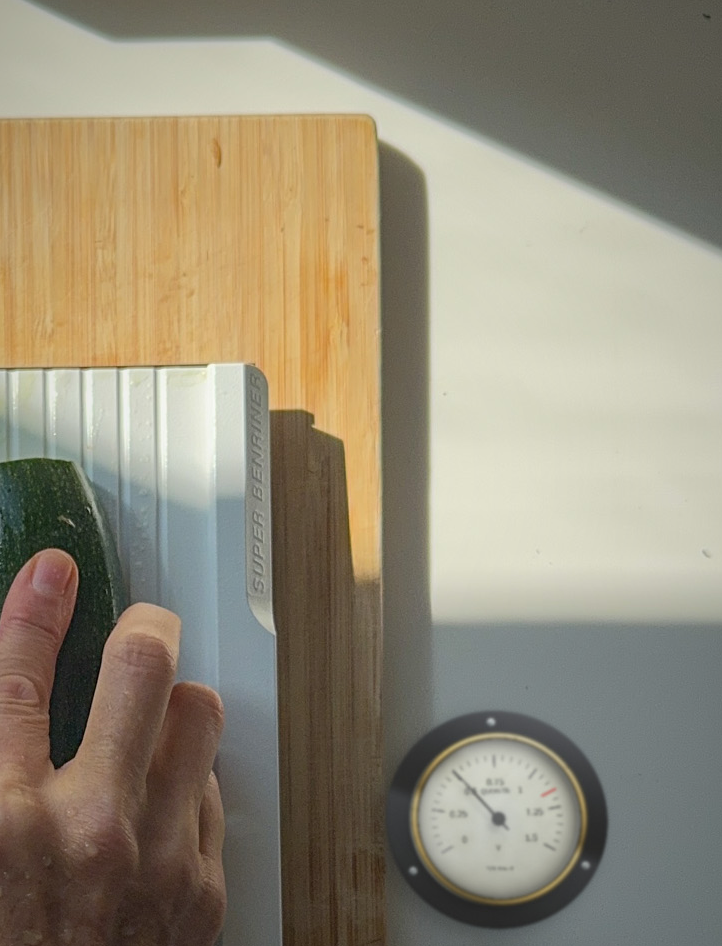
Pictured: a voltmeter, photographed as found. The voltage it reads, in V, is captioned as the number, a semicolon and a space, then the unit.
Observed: 0.5; V
